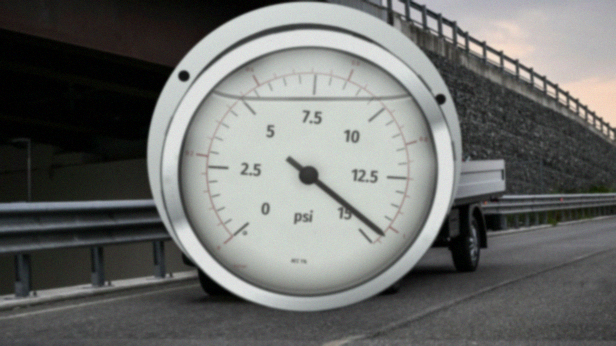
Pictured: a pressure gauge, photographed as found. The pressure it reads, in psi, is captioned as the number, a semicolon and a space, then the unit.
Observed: 14.5; psi
